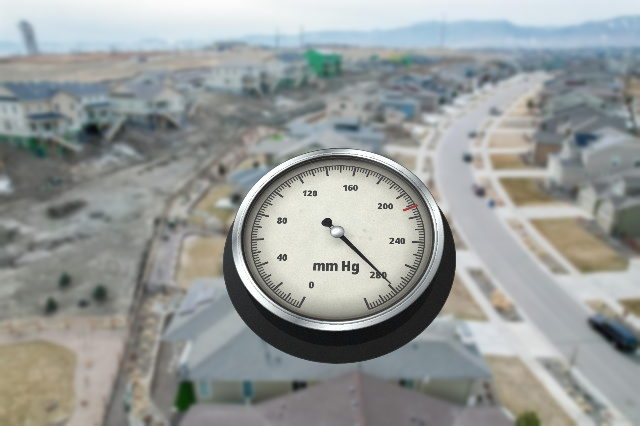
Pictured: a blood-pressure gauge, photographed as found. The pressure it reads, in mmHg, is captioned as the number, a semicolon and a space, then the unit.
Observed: 280; mmHg
